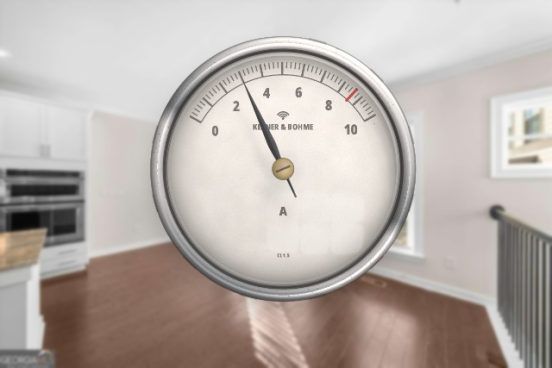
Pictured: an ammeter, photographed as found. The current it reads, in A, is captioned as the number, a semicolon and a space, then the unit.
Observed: 3; A
